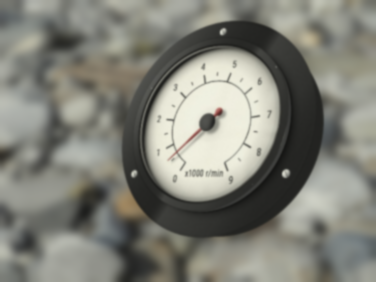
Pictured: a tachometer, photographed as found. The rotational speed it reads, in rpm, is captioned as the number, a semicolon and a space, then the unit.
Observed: 500; rpm
